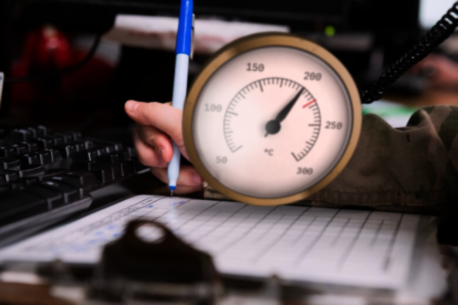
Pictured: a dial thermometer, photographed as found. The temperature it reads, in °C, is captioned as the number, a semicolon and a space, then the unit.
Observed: 200; °C
